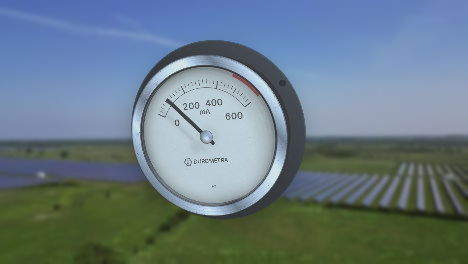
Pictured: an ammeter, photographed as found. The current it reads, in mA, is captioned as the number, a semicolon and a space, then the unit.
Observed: 100; mA
